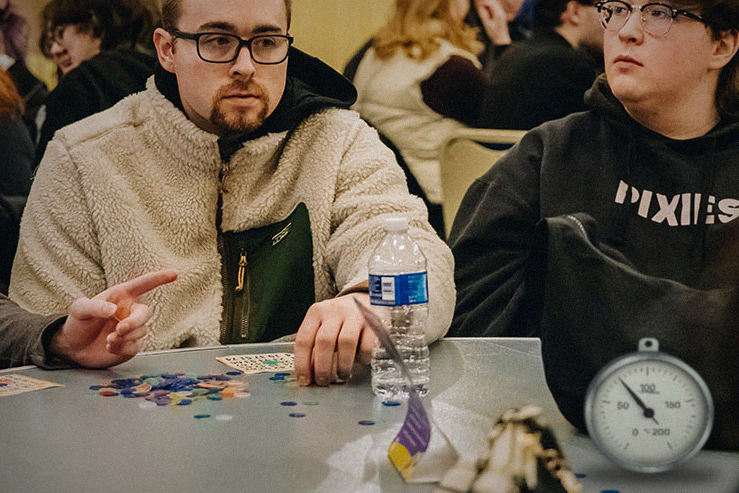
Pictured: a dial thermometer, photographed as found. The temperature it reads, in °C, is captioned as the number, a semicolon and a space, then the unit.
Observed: 75; °C
